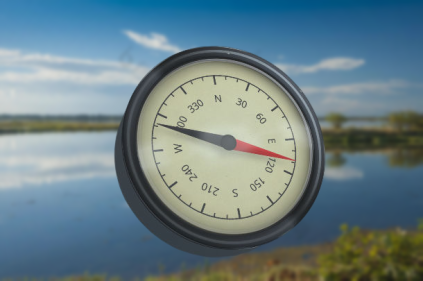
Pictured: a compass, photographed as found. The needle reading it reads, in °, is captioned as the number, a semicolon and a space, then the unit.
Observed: 110; °
